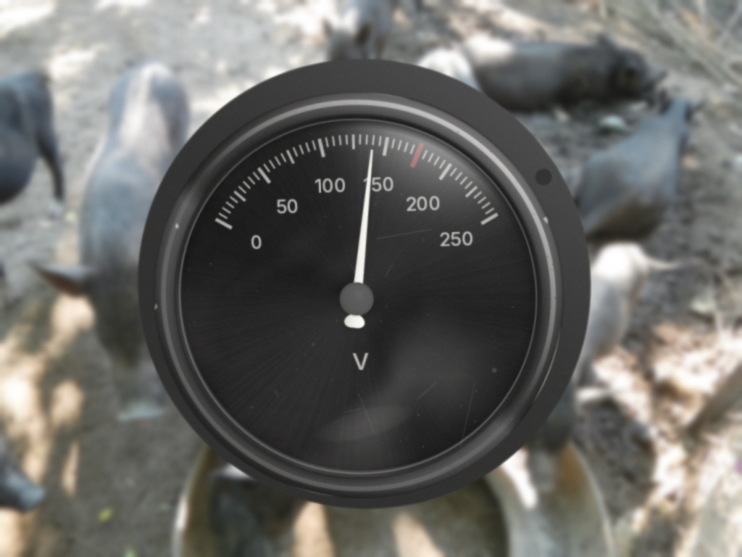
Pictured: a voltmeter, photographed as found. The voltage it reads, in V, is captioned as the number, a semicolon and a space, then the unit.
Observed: 140; V
